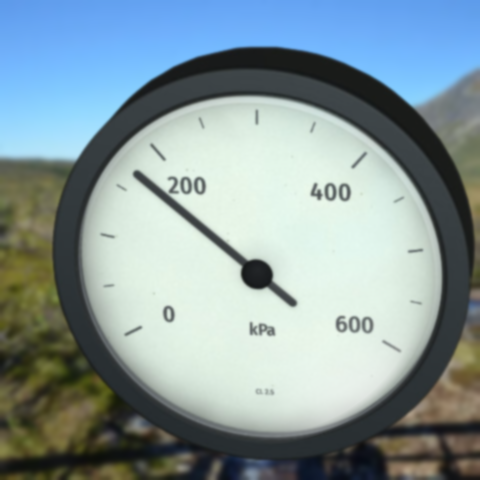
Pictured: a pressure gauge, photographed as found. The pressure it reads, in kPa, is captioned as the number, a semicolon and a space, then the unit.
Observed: 175; kPa
